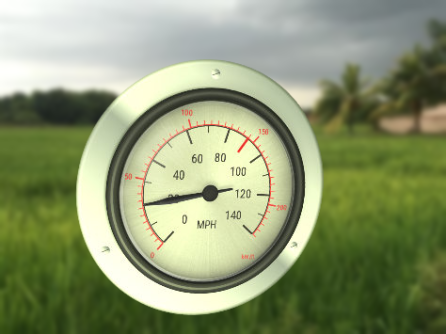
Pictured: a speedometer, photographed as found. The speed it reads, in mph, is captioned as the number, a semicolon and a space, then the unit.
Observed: 20; mph
